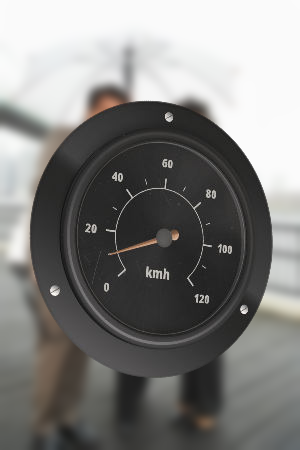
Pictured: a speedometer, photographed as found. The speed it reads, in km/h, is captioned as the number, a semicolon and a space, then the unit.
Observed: 10; km/h
